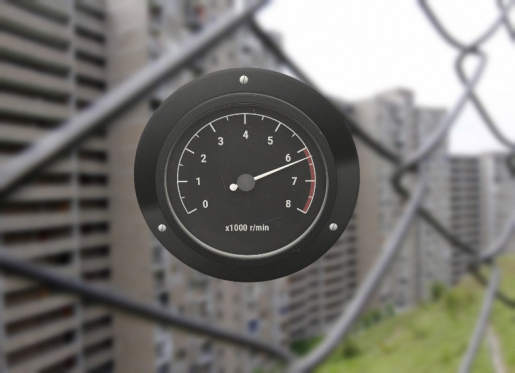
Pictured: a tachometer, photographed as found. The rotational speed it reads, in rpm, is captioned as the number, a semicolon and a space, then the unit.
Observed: 6250; rpm
